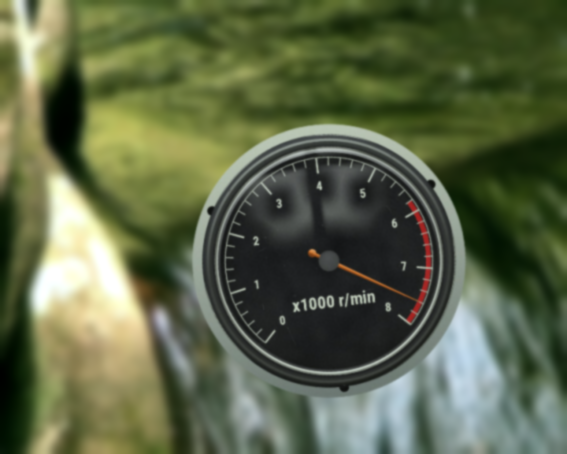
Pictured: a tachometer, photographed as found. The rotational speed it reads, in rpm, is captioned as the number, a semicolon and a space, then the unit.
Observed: 7600; rpm
